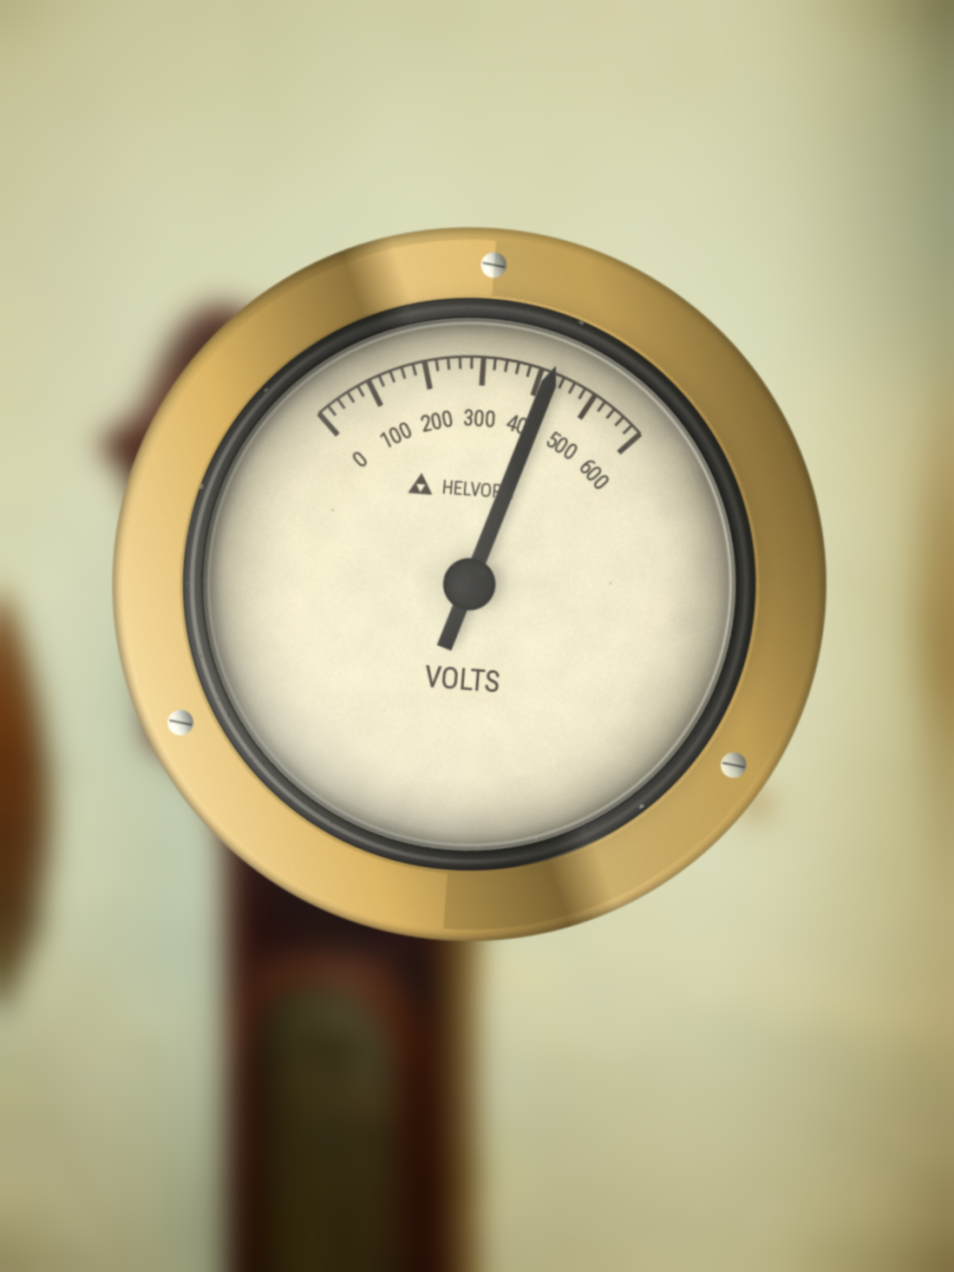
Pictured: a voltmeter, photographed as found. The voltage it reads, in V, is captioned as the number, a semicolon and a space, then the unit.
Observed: 420; V
